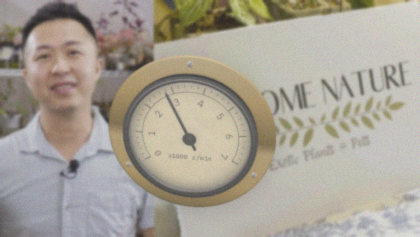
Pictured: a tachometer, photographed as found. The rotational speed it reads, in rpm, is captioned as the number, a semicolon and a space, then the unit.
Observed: 2800; rpm
